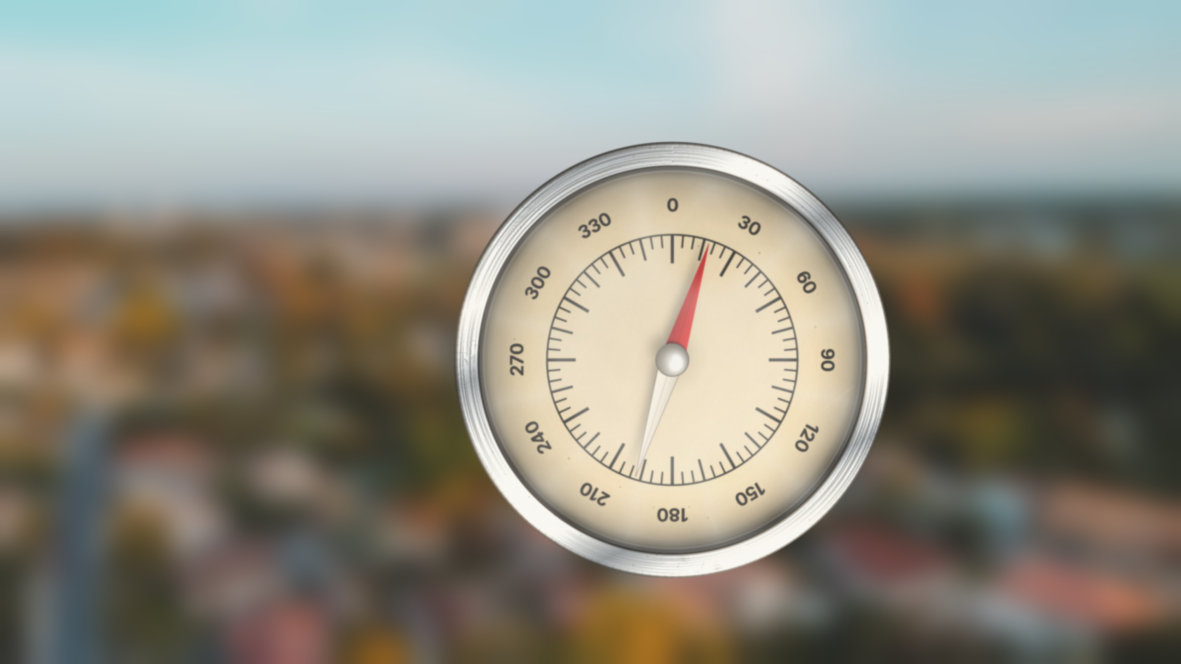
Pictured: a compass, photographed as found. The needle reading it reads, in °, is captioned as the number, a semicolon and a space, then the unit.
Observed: 17.5; °
